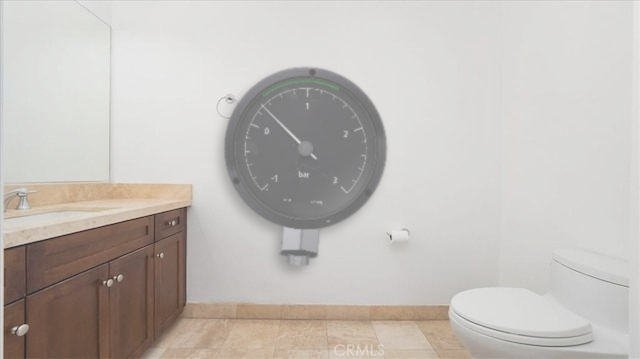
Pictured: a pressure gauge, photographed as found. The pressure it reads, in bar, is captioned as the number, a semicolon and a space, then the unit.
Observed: 0.3; bar
